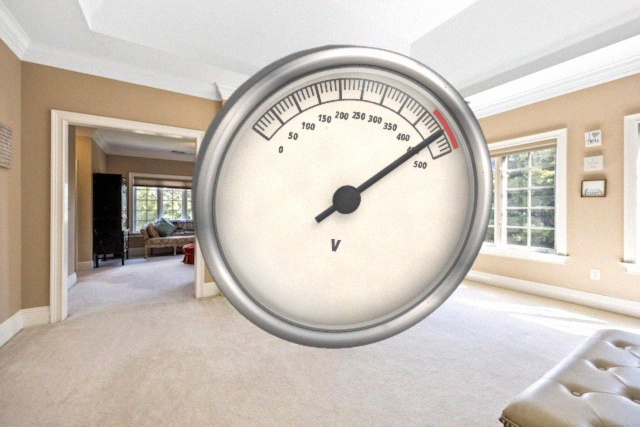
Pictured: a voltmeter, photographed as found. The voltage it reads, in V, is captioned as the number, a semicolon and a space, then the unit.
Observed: 450; V
